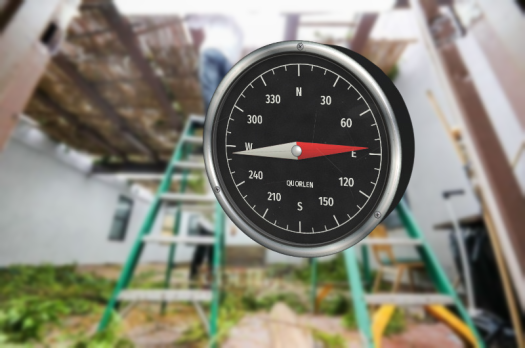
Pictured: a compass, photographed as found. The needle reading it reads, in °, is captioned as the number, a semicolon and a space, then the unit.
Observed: 85; °
